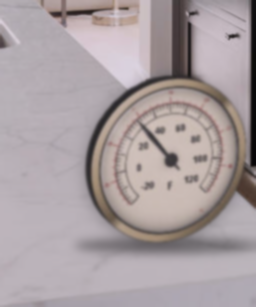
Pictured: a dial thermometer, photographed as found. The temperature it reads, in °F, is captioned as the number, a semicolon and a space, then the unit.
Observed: 30; °F
